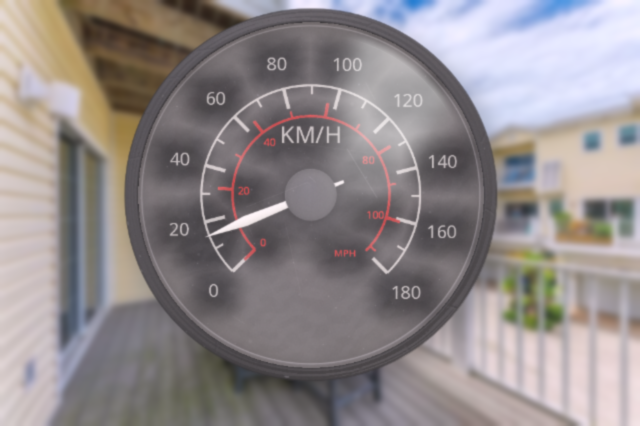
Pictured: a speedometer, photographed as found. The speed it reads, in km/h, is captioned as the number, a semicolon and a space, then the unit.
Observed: 15; km/h
